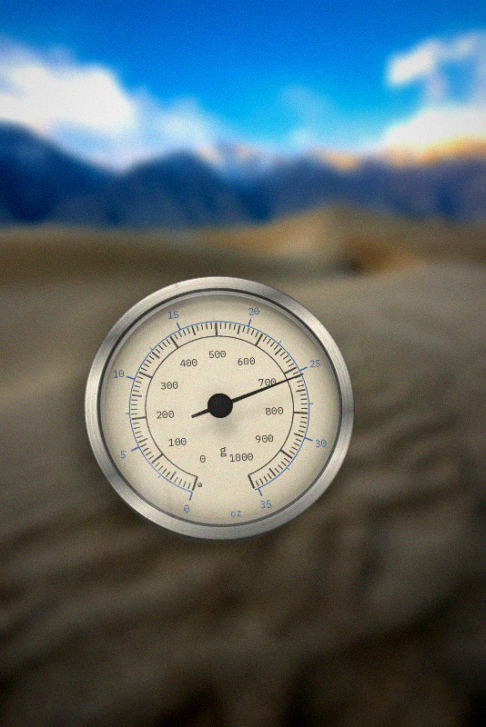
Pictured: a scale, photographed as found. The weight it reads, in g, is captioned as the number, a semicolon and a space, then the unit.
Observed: 720; g
